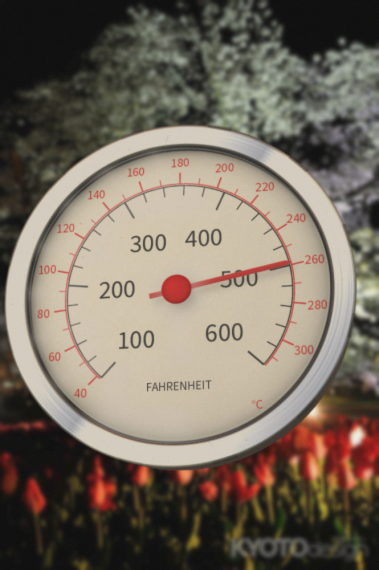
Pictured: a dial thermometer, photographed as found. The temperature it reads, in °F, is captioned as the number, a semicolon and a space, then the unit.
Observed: 500; °F
